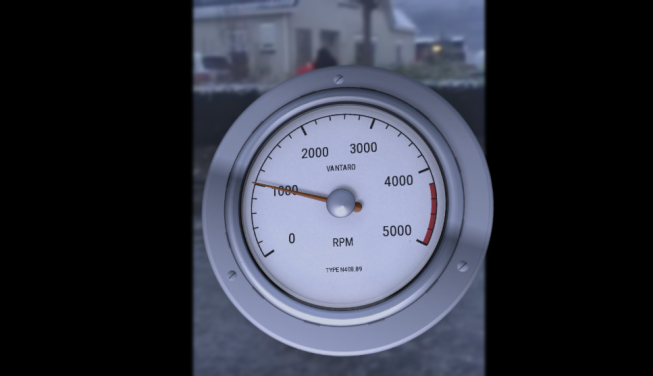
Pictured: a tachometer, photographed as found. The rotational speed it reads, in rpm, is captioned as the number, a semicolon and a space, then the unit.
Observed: 1000; rpm
